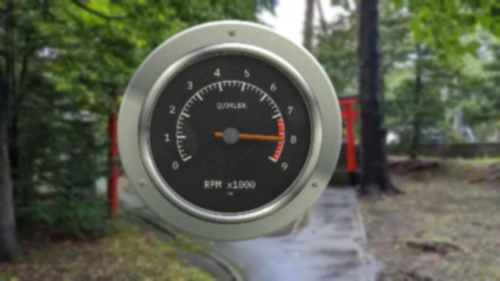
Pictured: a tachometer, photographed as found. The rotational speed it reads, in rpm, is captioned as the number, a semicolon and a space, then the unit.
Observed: 8000; rpm
